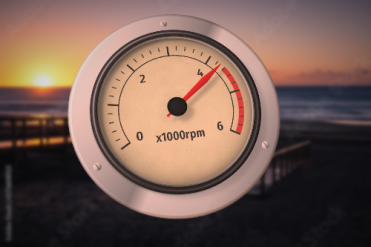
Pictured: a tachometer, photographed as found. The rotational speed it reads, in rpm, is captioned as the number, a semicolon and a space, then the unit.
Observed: 4300; rpm
